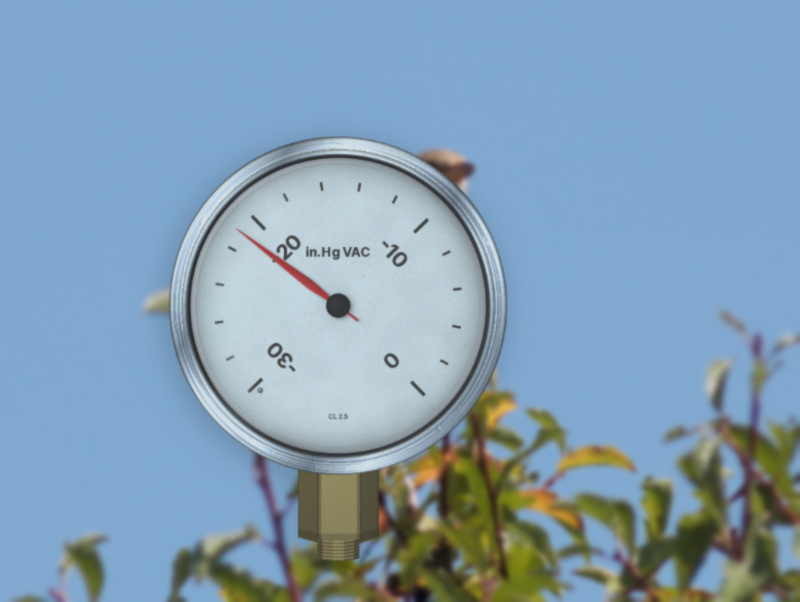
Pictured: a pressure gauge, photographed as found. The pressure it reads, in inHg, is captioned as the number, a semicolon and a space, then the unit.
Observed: -21; inHg
